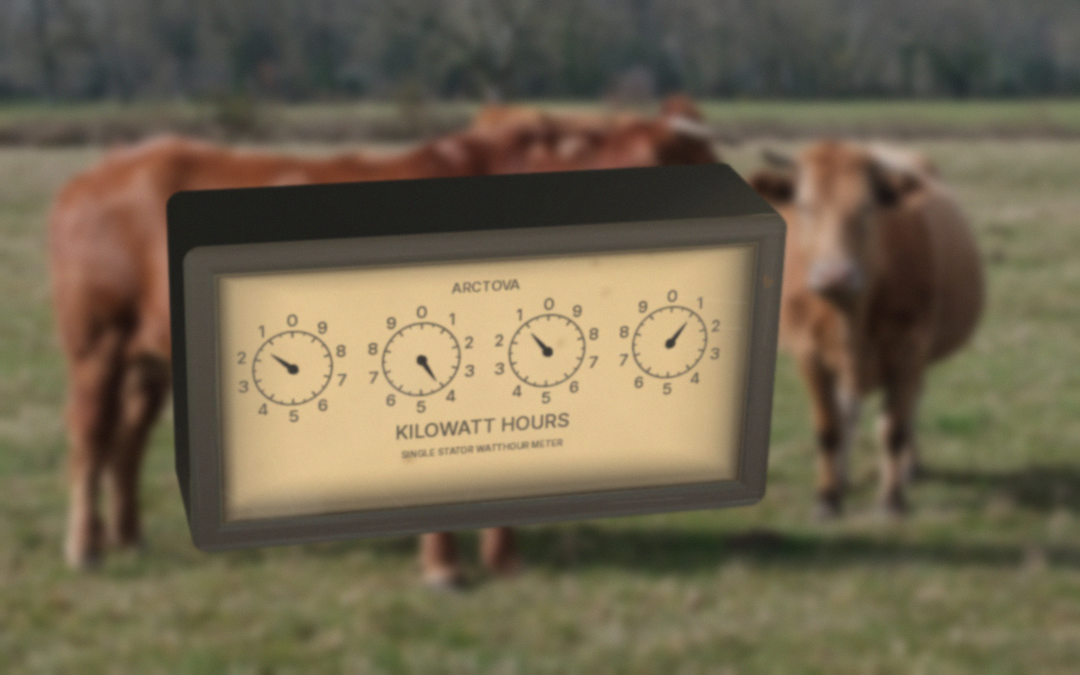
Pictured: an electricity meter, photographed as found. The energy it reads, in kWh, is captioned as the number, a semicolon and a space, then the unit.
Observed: 1411; kWh
